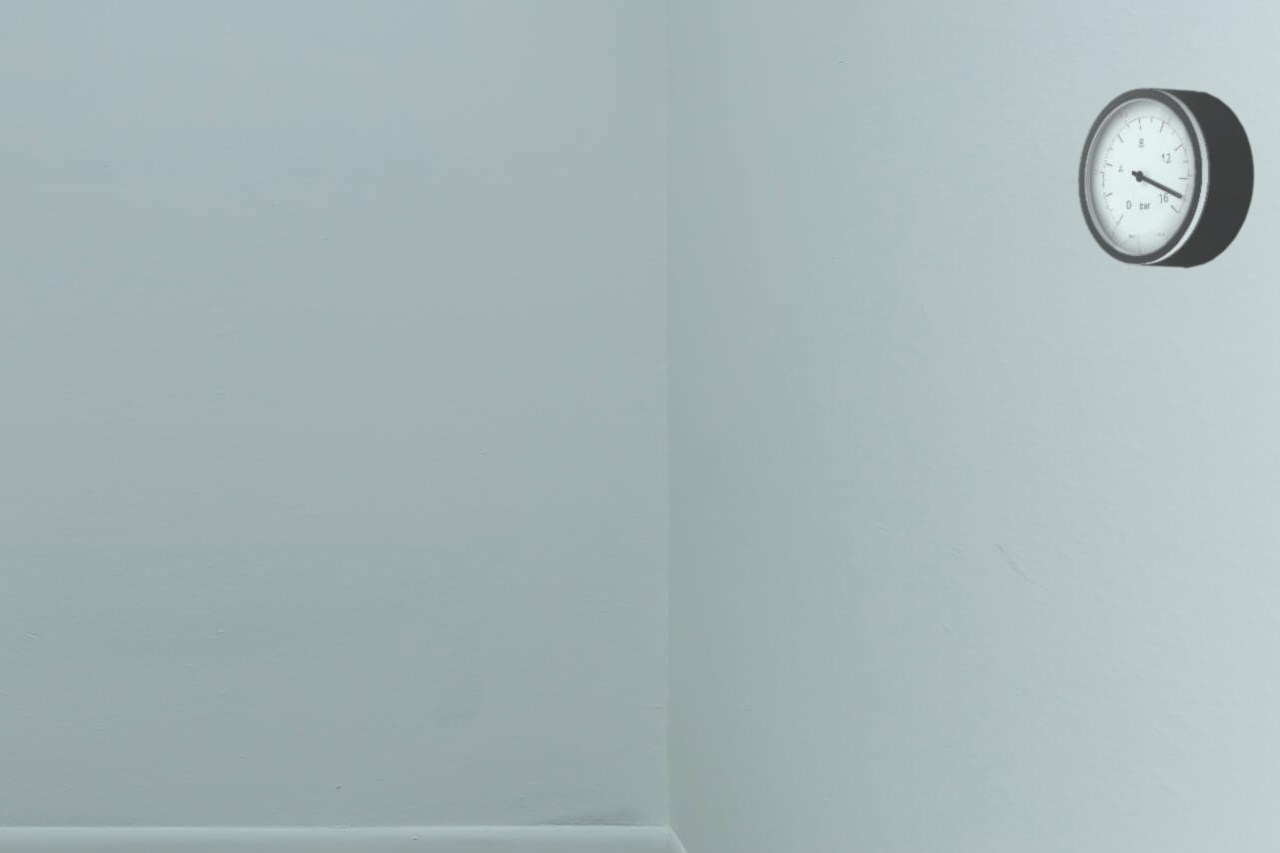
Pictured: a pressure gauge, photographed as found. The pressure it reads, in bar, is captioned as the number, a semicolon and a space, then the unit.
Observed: 15; bar
